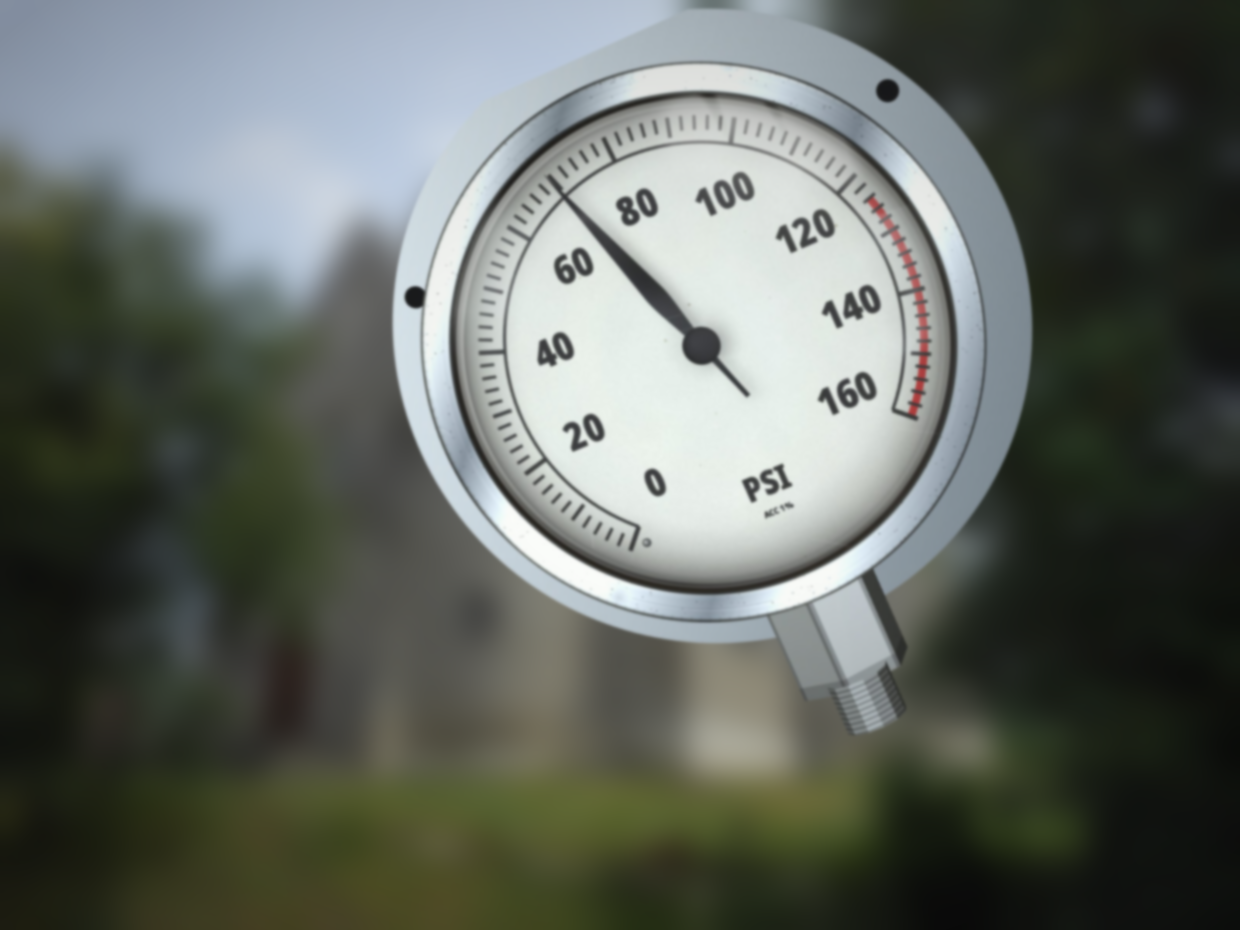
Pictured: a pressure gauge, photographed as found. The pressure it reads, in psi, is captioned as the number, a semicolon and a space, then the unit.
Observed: 70; psi
